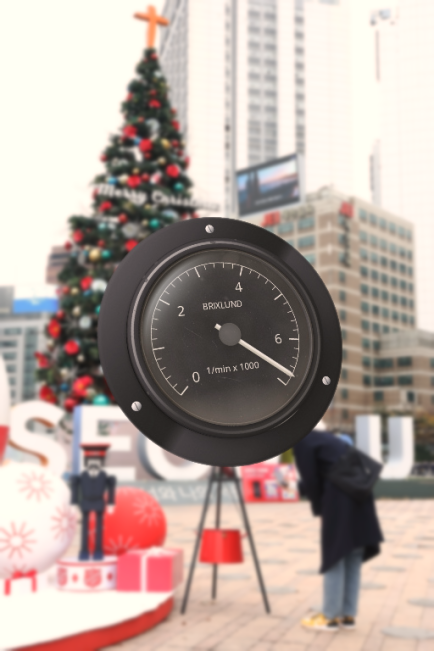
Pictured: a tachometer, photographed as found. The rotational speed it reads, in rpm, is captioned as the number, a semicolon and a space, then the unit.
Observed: 6800; rpm
